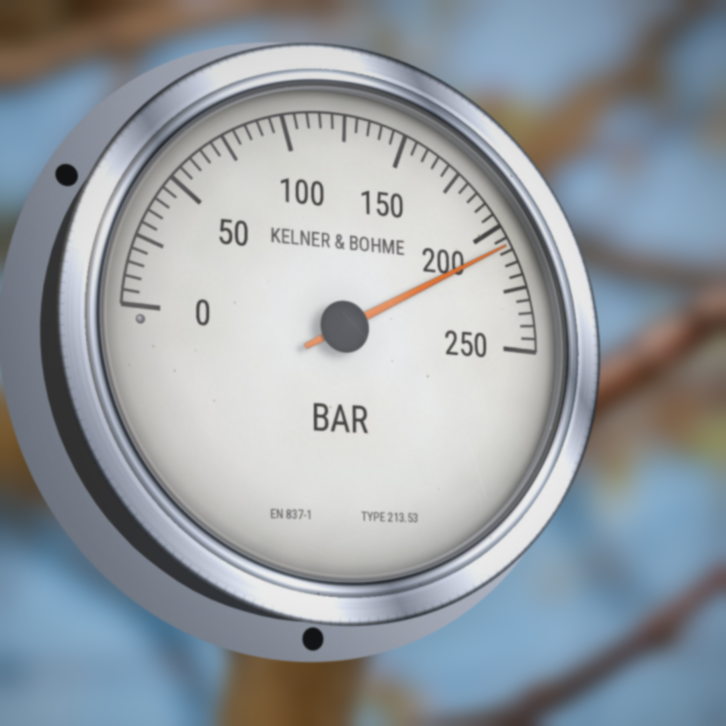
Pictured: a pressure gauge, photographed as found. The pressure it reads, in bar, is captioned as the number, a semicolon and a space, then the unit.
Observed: 207.5; bar
